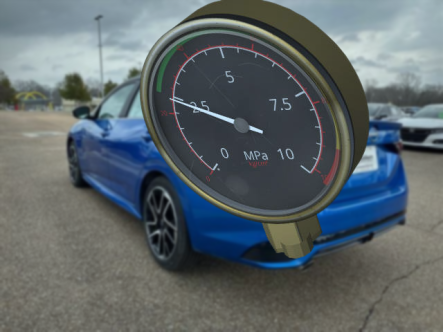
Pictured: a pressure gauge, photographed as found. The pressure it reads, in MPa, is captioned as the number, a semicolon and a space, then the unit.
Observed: 2.5; MPa
